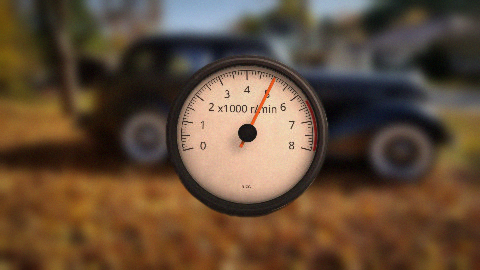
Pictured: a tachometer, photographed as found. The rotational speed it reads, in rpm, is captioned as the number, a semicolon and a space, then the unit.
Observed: 5000; rpm
